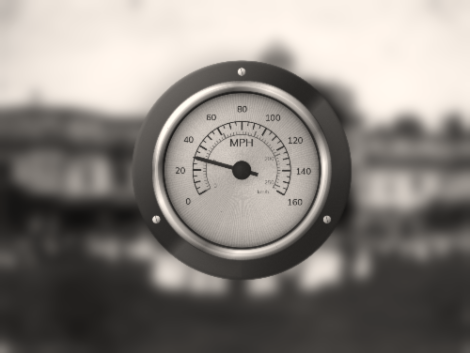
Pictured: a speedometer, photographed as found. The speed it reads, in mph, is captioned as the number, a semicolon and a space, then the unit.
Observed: 30; mph
